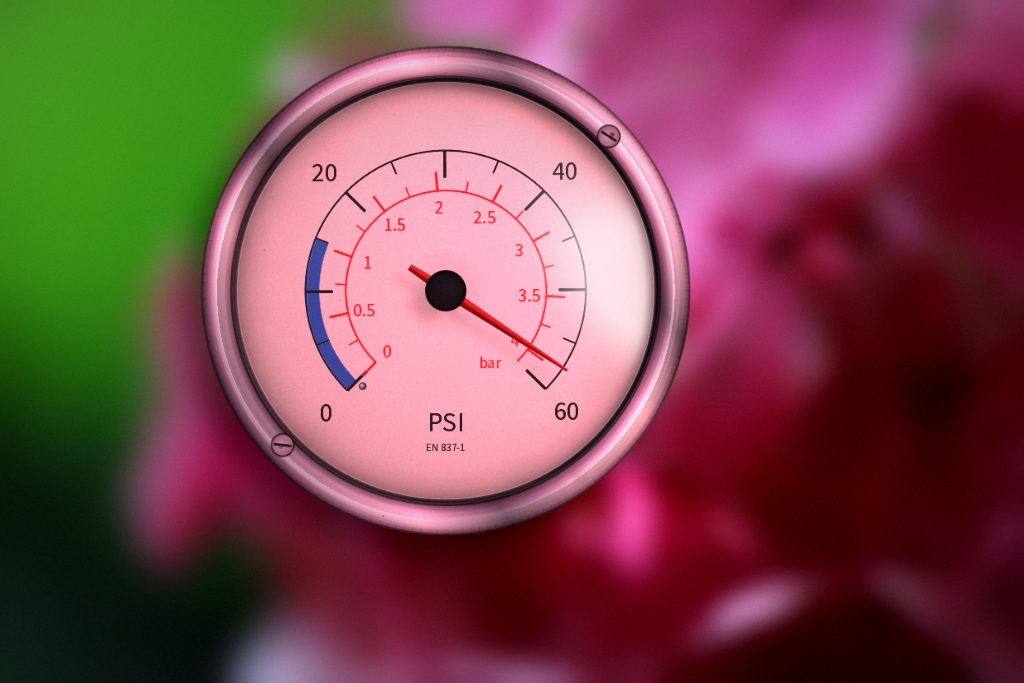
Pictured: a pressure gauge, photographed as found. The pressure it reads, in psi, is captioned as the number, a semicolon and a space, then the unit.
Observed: 57.5; psi
